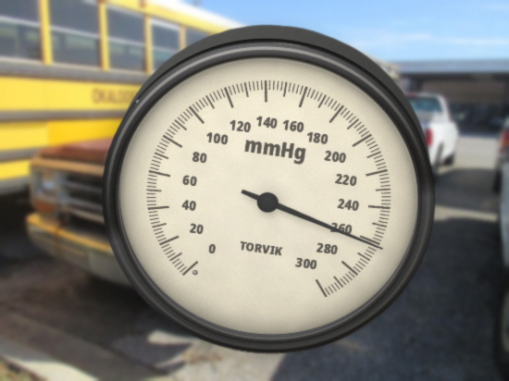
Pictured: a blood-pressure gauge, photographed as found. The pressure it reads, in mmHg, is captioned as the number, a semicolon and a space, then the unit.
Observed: 260; mmHg
